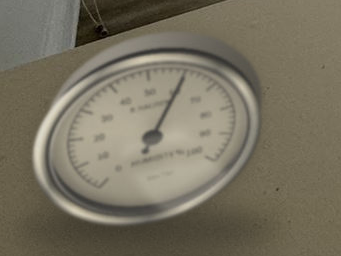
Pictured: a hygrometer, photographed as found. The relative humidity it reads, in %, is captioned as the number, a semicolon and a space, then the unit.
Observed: 60; %
